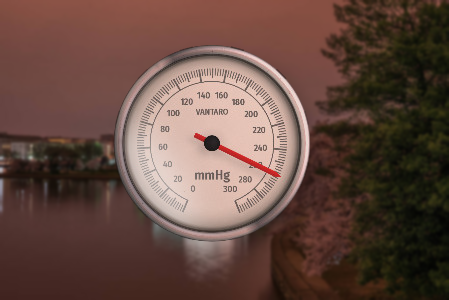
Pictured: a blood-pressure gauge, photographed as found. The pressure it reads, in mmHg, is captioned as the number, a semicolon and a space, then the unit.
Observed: 260; mmHg
